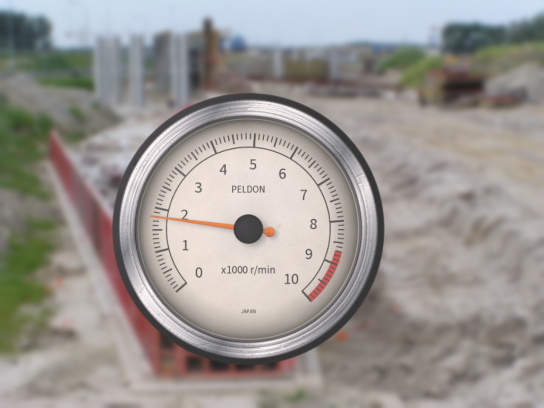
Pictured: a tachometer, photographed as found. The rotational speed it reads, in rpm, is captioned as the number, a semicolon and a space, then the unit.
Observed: 1800; rpm
